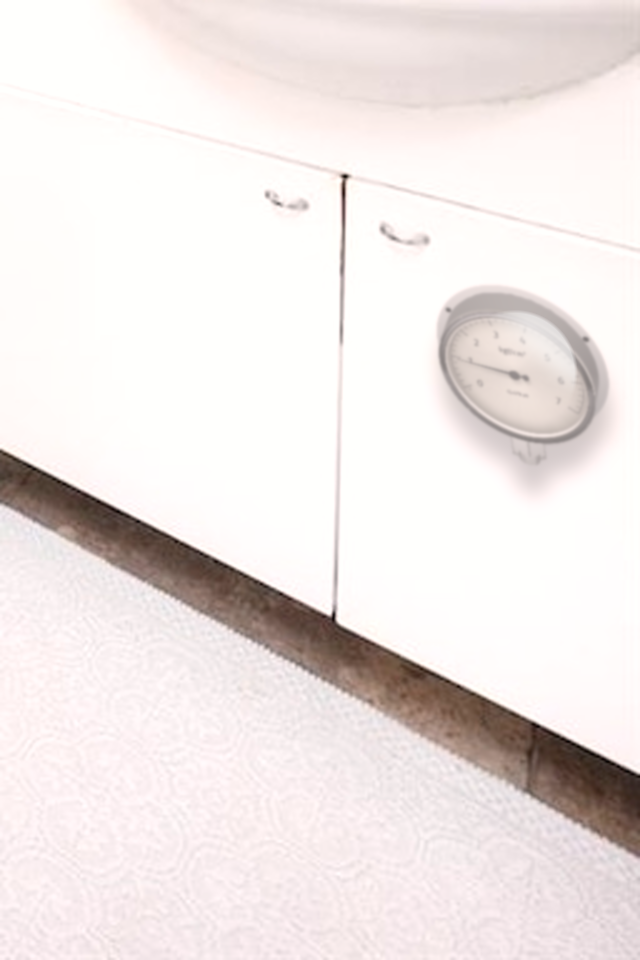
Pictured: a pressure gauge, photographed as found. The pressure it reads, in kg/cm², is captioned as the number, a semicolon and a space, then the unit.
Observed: 1; kg/cm²
